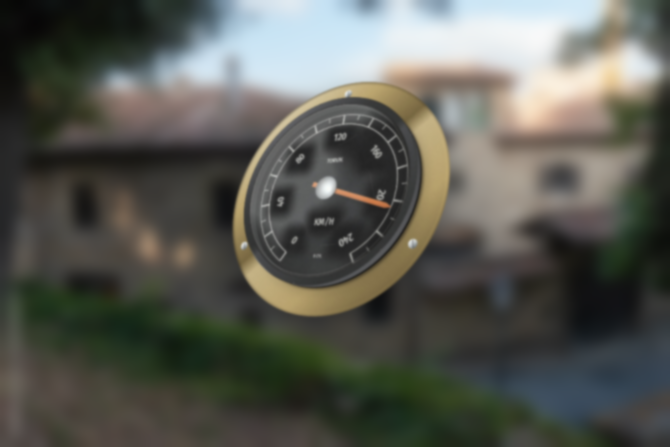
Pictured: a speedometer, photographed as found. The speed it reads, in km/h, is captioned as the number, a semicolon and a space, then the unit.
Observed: 205; km/h
